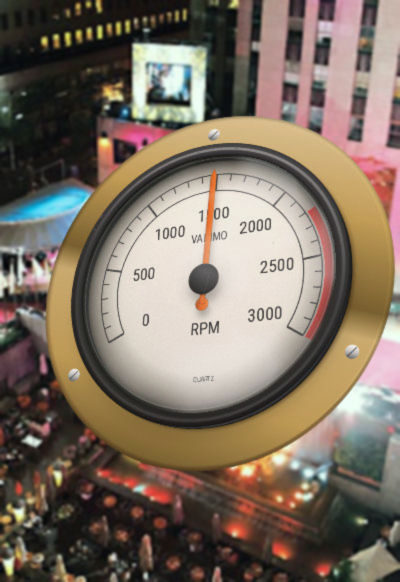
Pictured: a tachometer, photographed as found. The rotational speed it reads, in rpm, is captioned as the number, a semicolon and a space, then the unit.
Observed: 1500; rpm
